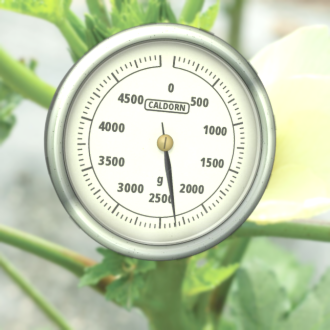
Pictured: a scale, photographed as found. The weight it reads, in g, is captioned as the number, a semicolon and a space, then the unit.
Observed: 2350; g
